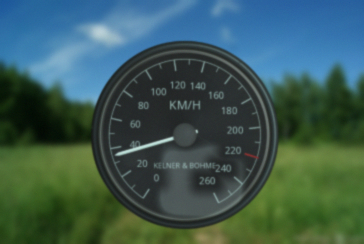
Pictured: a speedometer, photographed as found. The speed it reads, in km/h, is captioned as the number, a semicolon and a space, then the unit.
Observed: 35; km/h
